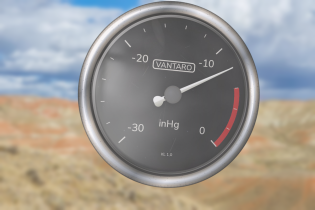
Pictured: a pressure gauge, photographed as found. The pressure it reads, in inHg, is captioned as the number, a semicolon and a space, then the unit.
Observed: -8; inHg
